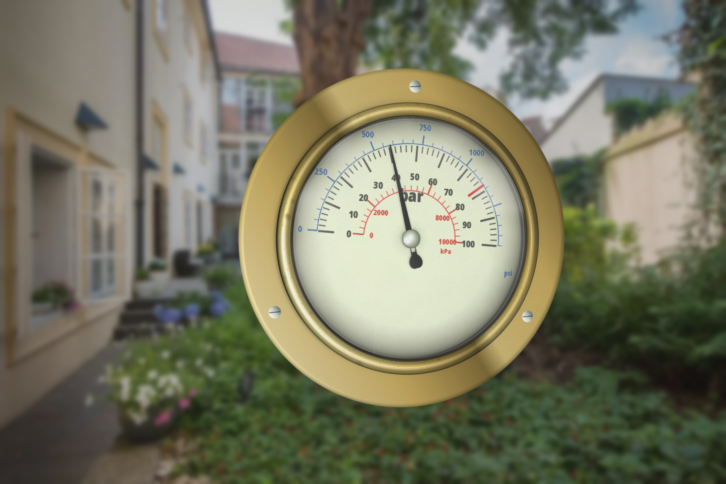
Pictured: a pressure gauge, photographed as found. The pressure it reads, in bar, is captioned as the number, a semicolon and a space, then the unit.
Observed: 40; bar
